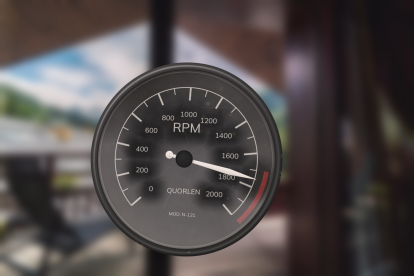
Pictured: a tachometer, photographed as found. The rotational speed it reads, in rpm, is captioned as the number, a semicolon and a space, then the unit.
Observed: 1750; rpm
